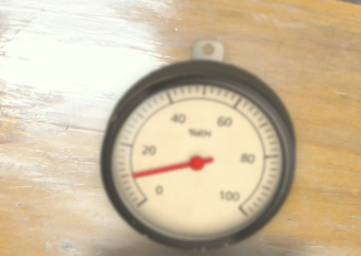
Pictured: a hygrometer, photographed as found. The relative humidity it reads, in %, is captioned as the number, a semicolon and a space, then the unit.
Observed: 10; %
